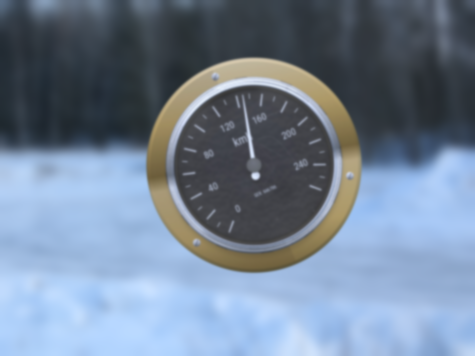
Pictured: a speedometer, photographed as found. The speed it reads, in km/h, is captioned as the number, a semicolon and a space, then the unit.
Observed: 145; km/h
